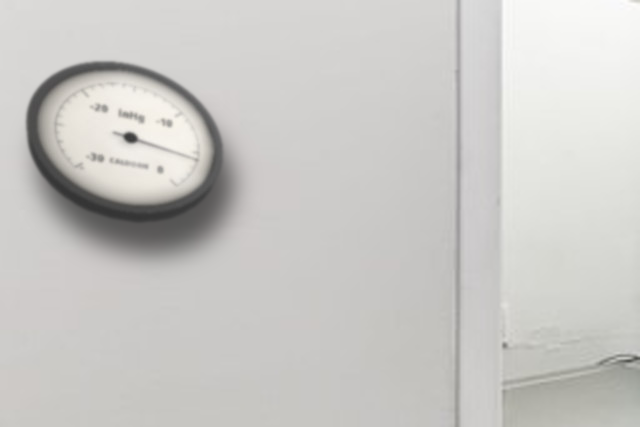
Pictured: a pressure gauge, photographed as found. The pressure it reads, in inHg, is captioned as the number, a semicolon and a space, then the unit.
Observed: -4; inHg
